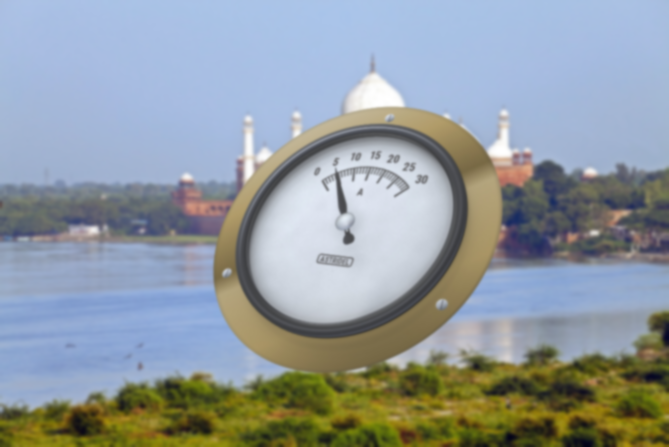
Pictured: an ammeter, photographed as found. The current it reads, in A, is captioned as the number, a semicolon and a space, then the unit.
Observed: 5; A
